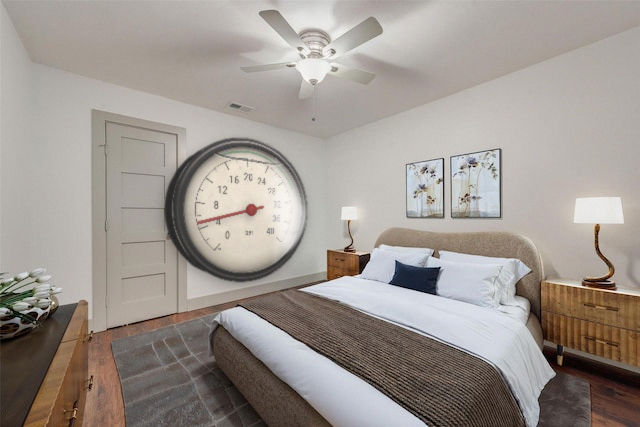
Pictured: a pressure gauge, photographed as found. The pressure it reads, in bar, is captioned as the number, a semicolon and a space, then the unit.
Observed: 5; bar
